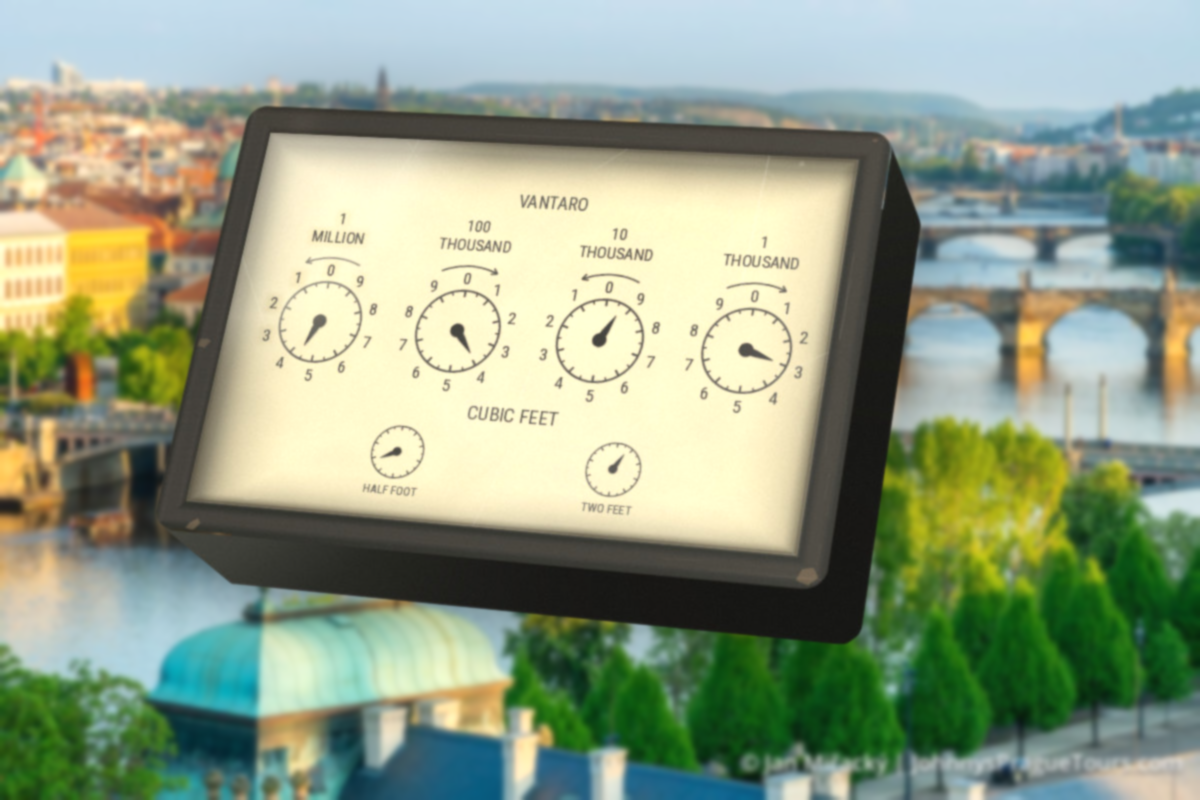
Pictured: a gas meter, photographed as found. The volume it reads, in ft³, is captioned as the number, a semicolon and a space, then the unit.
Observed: 439300; ft³
